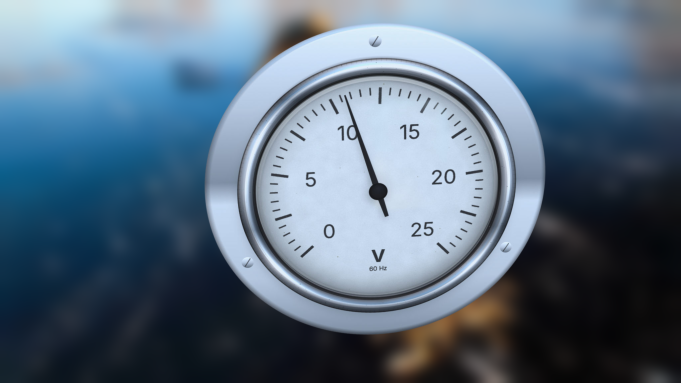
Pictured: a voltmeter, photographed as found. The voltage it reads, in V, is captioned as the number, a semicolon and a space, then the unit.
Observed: 10.75; V
